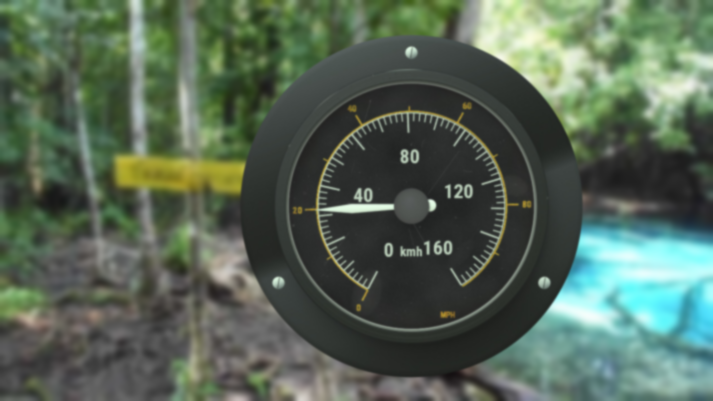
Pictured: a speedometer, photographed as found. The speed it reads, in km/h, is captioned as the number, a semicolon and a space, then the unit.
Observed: 32; km/h
